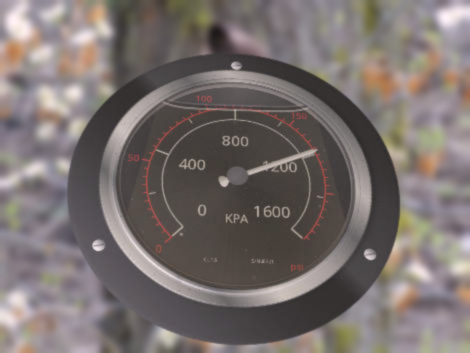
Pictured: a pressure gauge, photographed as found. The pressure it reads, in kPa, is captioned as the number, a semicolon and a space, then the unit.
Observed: 1200; kPa
